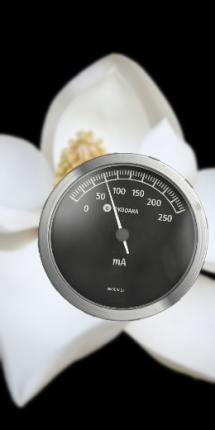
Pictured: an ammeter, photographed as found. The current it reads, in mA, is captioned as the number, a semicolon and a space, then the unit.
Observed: 75; mA
